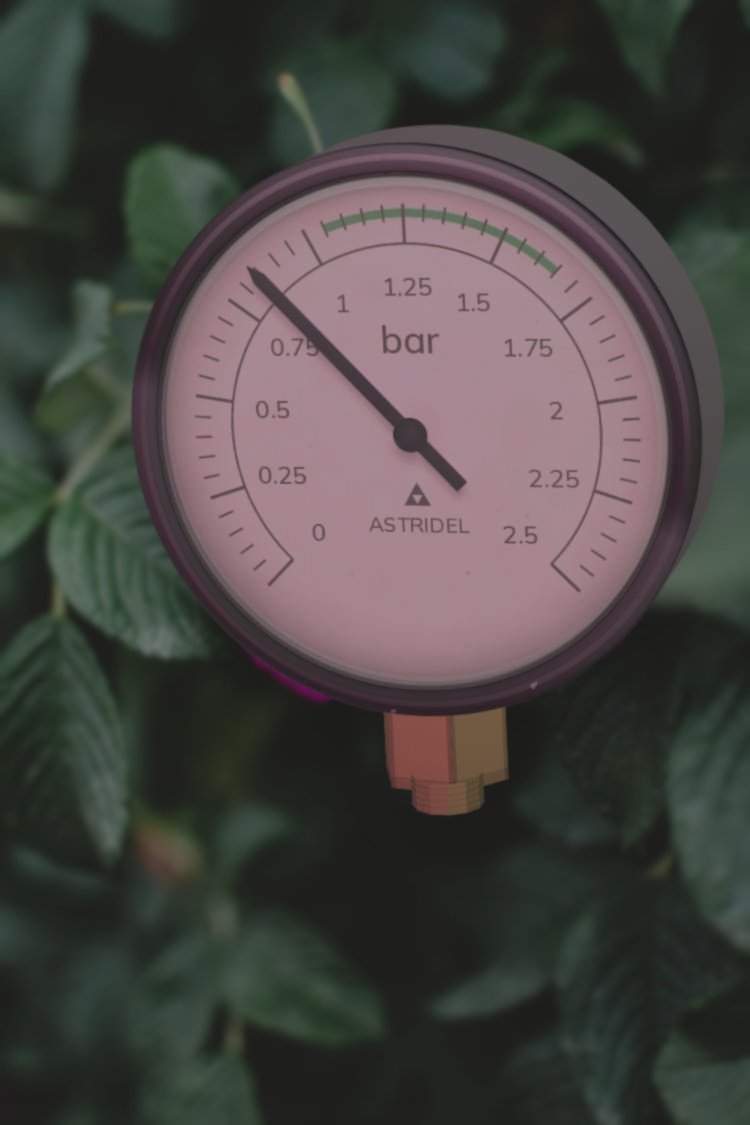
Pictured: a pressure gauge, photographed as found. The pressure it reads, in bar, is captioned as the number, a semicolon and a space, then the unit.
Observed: 0.85; bar
